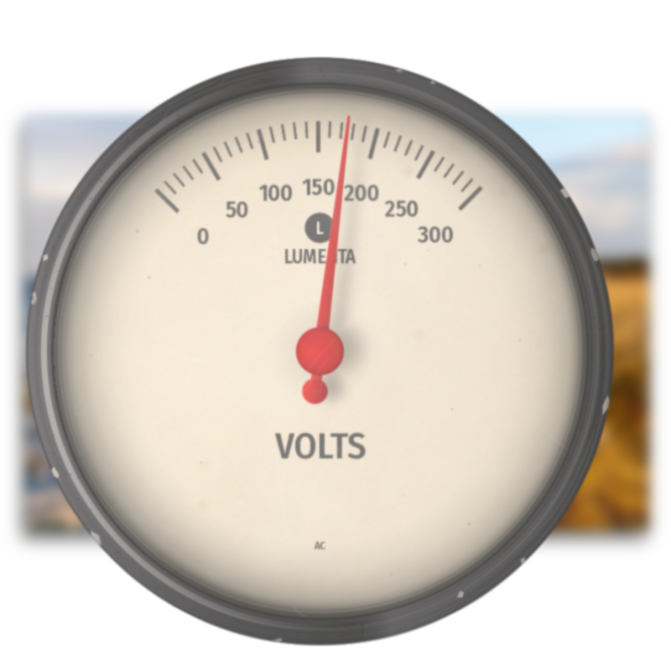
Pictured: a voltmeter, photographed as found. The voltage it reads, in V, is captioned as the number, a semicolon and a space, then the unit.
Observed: 175; V
